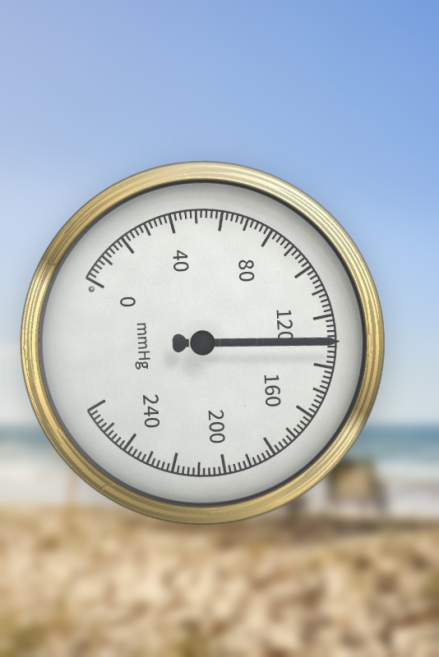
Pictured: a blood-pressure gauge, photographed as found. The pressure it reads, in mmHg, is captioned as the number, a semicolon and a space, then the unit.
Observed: 130; mmHg
